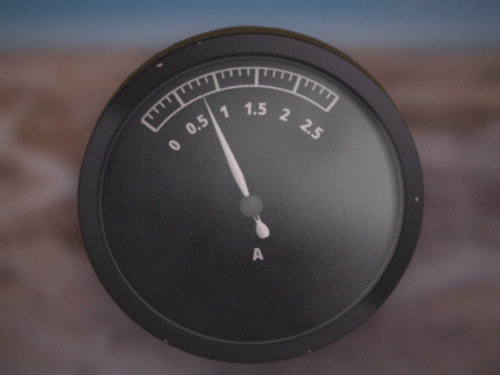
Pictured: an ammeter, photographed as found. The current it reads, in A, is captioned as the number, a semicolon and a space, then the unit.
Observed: 0.8; A
